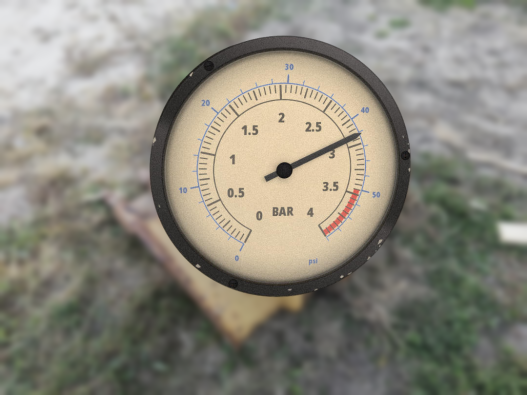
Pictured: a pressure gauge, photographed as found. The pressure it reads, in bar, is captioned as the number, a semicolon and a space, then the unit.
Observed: 2.9; bar
